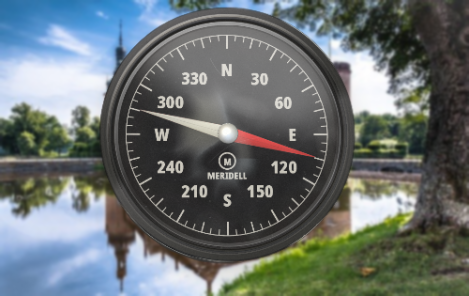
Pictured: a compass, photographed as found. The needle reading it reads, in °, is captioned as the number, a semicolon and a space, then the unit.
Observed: 105; °
